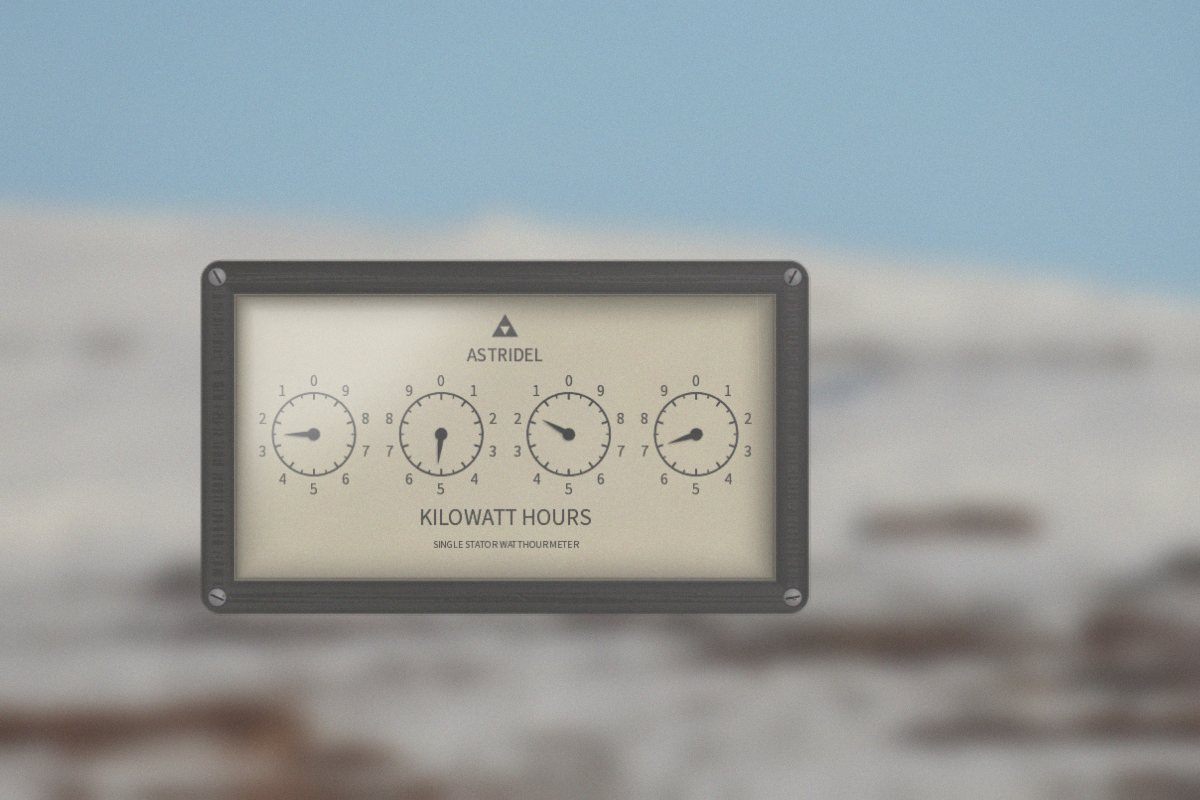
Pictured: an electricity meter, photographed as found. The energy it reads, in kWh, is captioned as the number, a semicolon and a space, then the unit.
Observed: 2517; kWh
